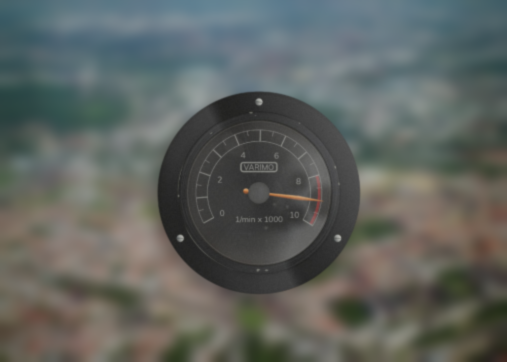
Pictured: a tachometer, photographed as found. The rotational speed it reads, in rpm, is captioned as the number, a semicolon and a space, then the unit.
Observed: 9000; rpm
